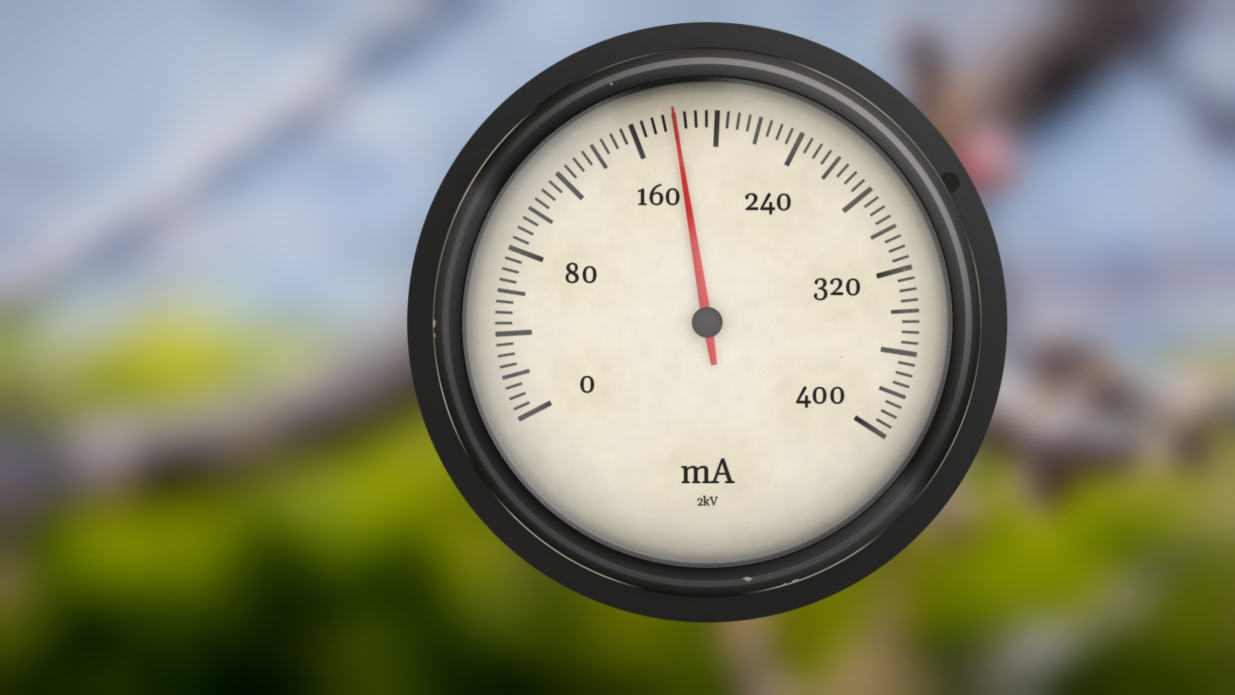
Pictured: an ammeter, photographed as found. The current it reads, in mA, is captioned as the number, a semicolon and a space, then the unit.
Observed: 180; mA
